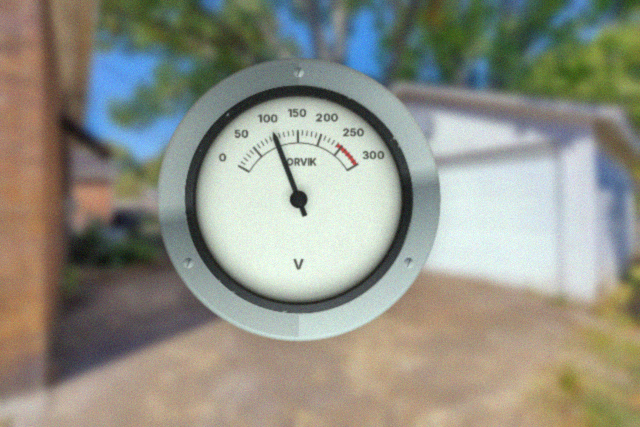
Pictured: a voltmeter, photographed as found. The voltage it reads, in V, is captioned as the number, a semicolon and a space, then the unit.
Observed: 100; V
